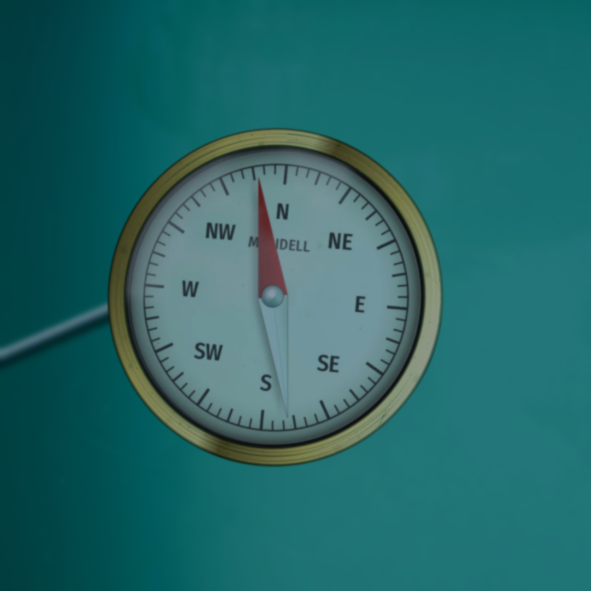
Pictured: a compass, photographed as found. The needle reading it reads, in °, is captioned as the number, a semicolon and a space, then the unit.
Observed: 347.5; °
